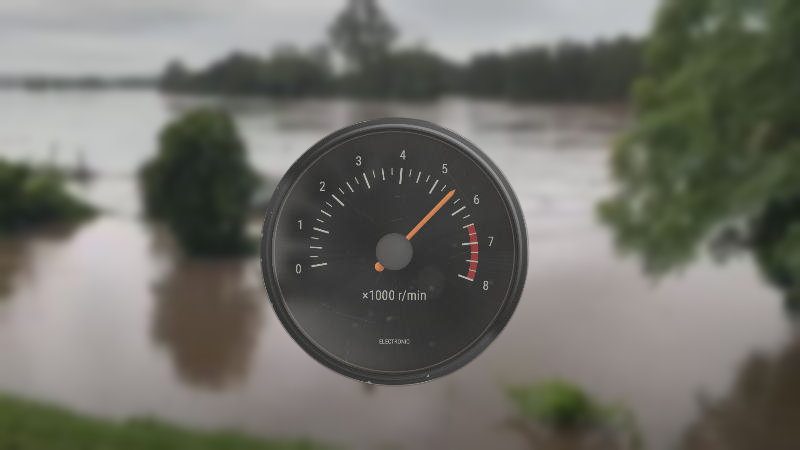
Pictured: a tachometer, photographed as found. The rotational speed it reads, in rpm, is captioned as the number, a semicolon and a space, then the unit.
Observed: 5500; rpm
